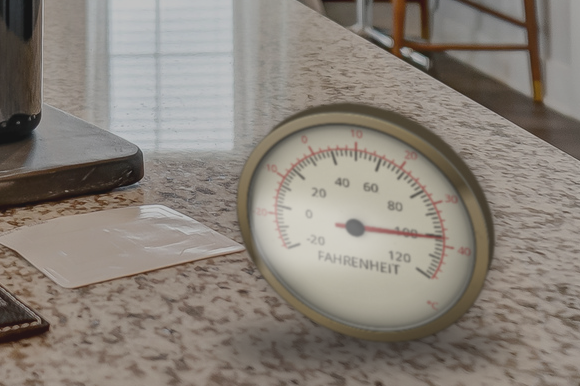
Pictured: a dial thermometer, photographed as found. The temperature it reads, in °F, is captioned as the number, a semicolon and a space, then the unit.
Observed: 100; °F
